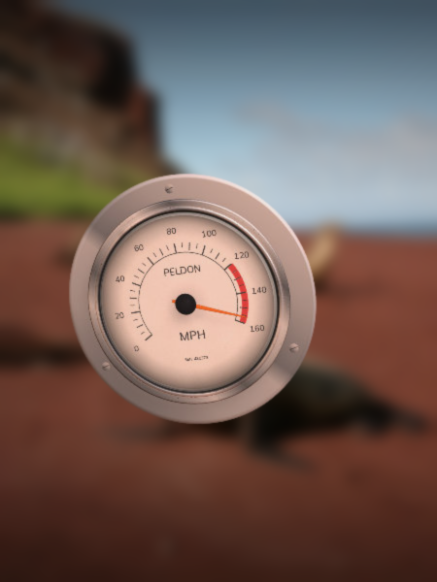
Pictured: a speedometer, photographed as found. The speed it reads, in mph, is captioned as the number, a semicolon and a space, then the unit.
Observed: 155; mph
